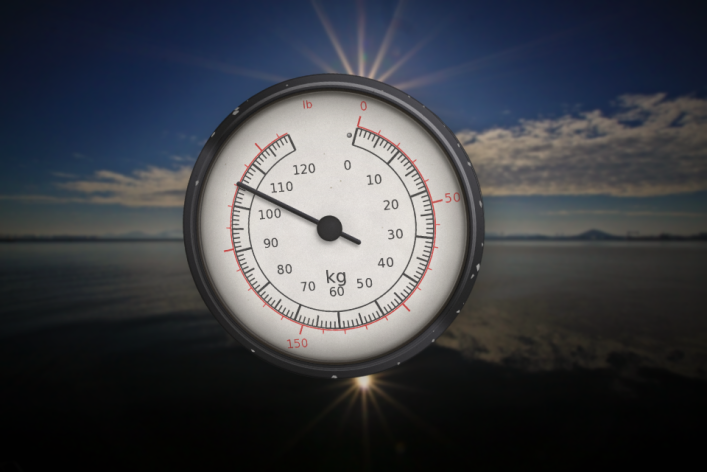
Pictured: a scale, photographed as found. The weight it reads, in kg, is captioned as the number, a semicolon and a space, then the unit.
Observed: 105; kg
